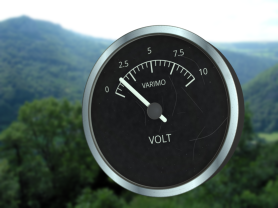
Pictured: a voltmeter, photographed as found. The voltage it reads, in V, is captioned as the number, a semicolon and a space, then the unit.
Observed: 1.5; V
